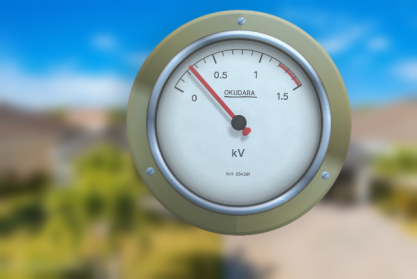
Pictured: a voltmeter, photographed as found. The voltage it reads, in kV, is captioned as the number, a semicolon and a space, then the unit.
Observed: 0.25; kV
